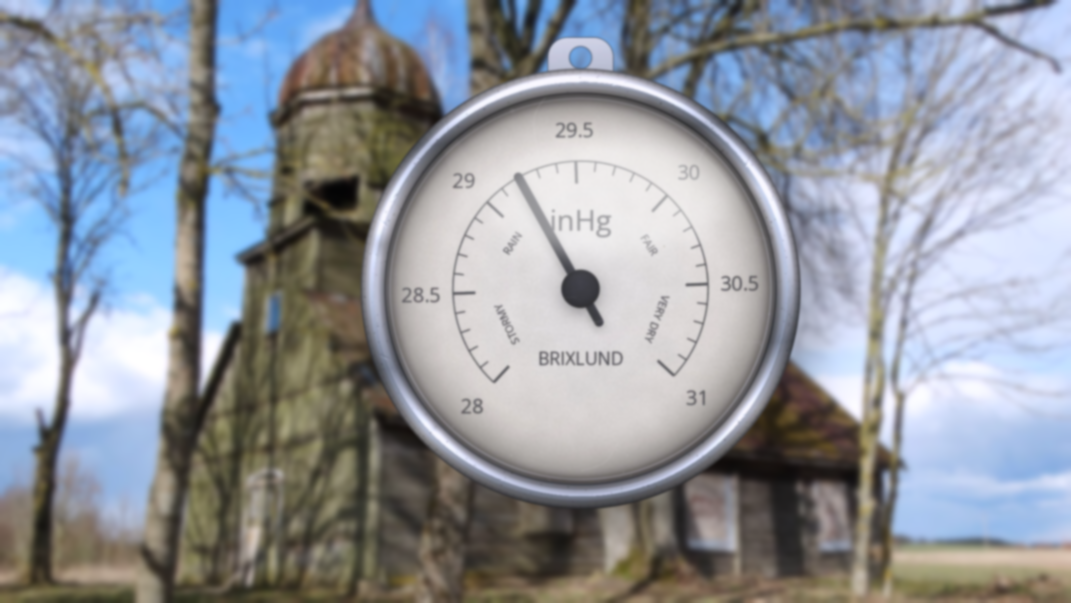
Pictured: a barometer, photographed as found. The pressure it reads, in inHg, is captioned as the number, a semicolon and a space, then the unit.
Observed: 29.2; inHg
